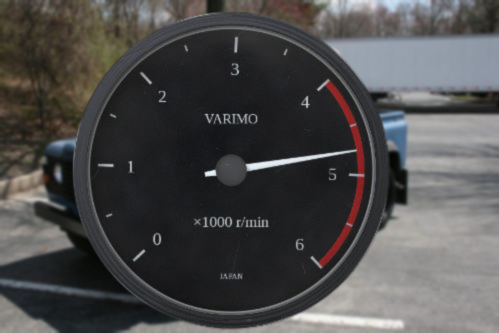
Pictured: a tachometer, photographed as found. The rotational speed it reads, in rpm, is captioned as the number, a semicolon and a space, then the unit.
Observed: 4750; rpm
